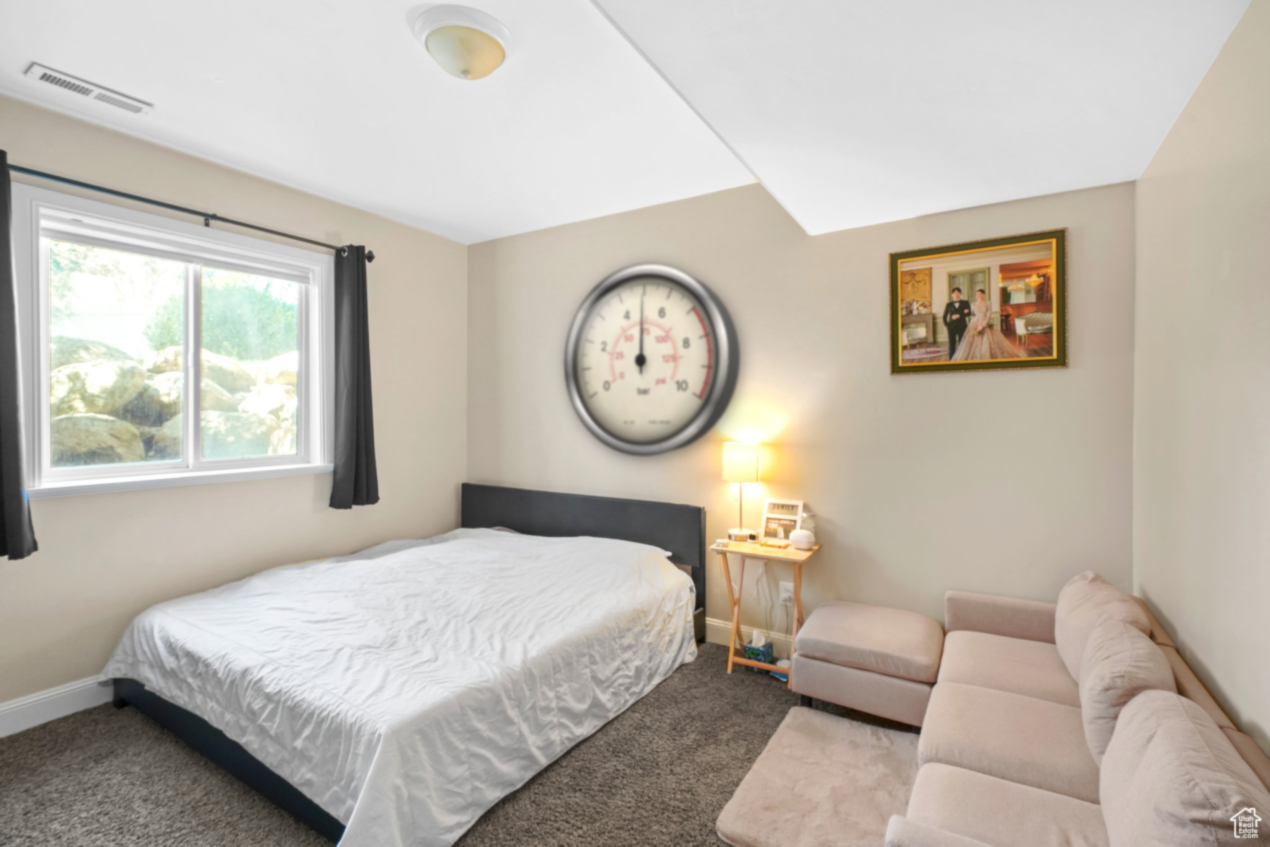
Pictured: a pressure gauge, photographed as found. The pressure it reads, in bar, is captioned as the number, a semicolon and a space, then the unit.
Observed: 5; bar
